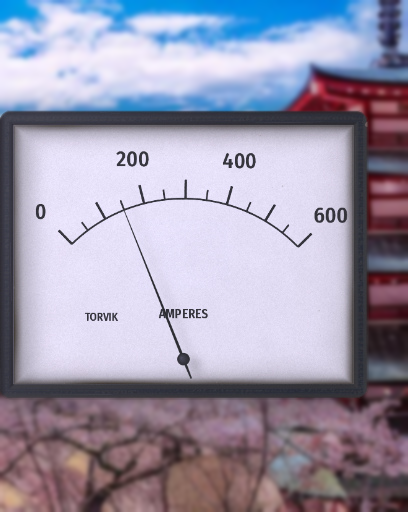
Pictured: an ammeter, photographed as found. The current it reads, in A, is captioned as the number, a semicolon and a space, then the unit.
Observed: 150; A
